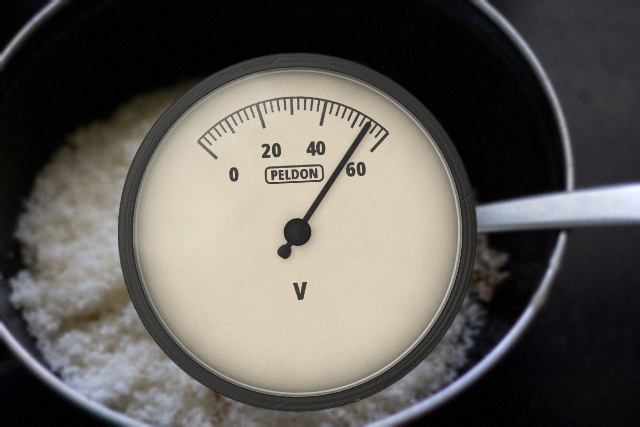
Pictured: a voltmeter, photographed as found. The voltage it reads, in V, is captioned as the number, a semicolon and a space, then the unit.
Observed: 54; V
